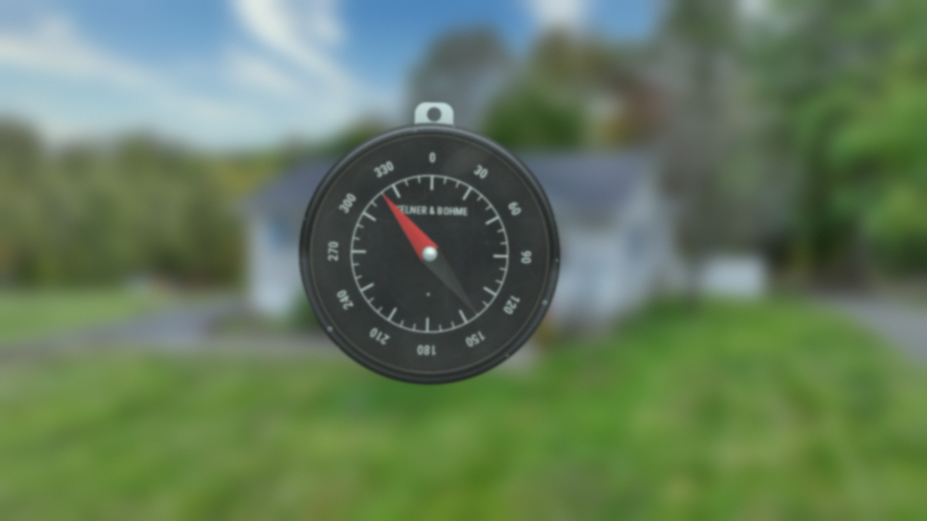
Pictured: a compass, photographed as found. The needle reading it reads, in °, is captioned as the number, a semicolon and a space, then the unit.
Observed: 320; °
